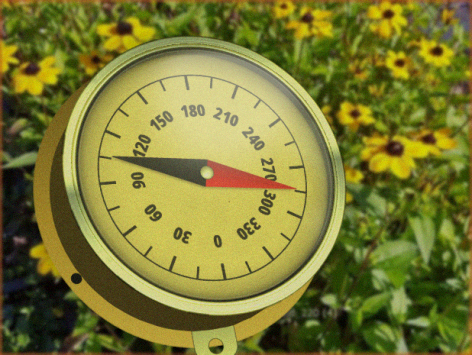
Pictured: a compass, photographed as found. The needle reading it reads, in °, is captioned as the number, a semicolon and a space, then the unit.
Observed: 285; °
